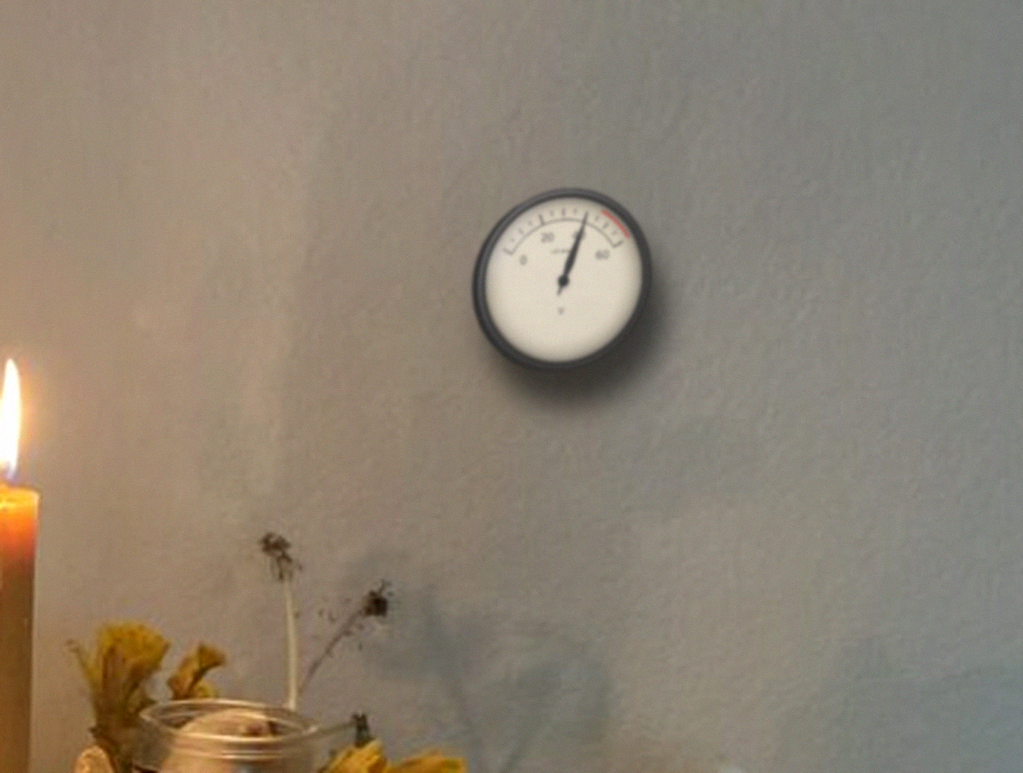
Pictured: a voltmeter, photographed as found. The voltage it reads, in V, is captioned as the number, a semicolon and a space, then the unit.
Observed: 40; V
